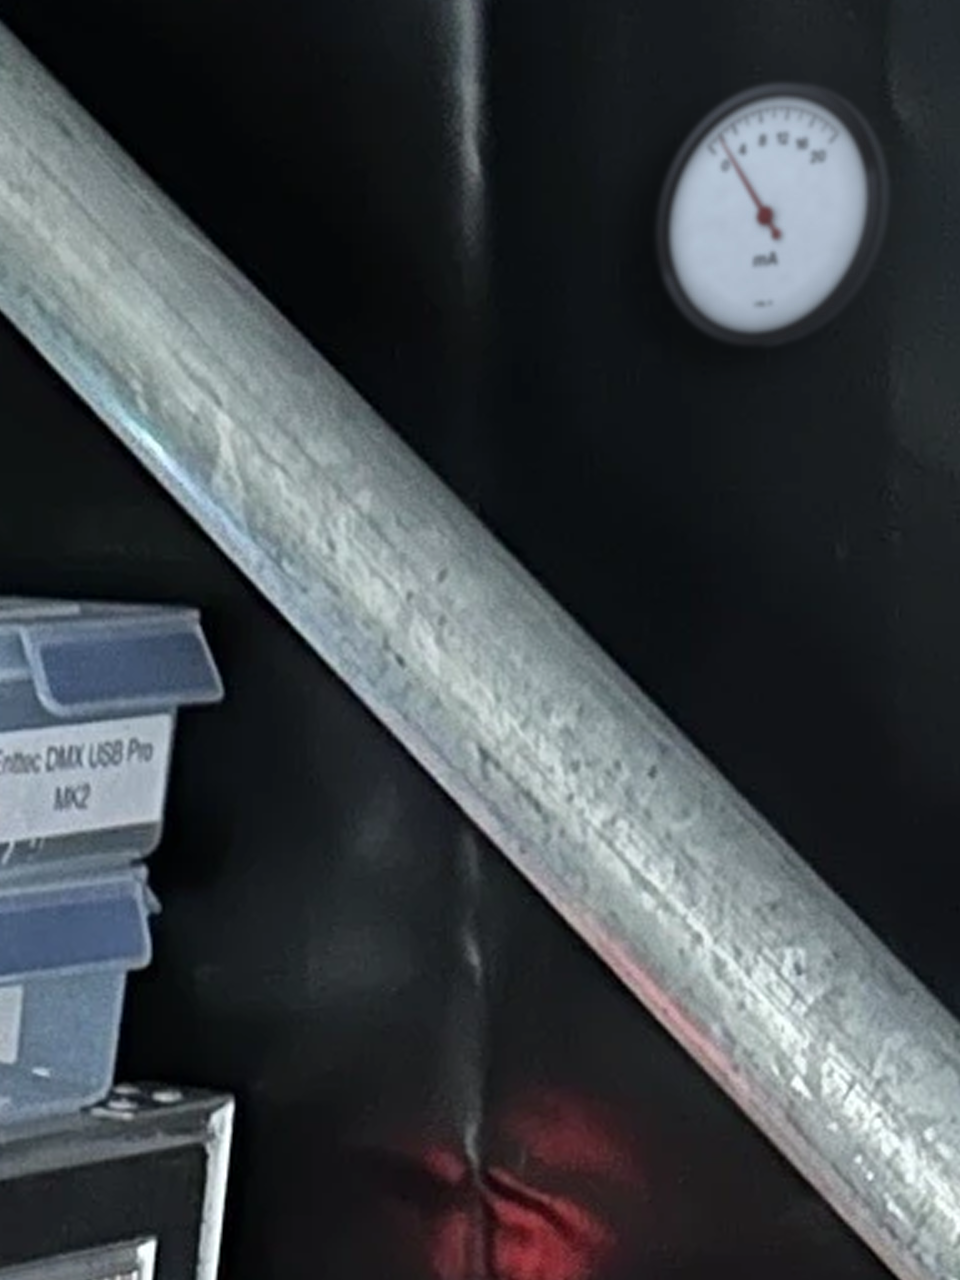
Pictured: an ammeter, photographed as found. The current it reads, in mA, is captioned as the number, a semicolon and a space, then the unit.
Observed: 2; mA
